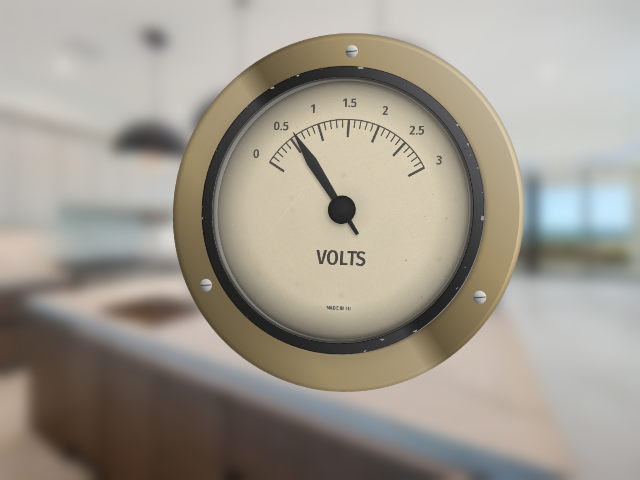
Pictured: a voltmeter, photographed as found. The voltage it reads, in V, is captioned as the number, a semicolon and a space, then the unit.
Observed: 0.6; V
